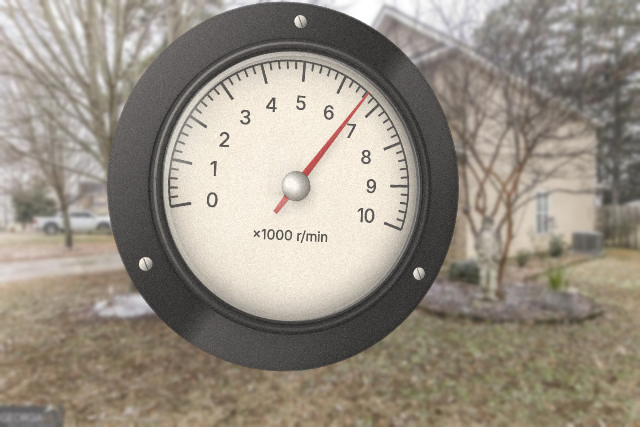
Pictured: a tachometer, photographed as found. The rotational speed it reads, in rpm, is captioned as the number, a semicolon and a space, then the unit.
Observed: 6600; rpm
